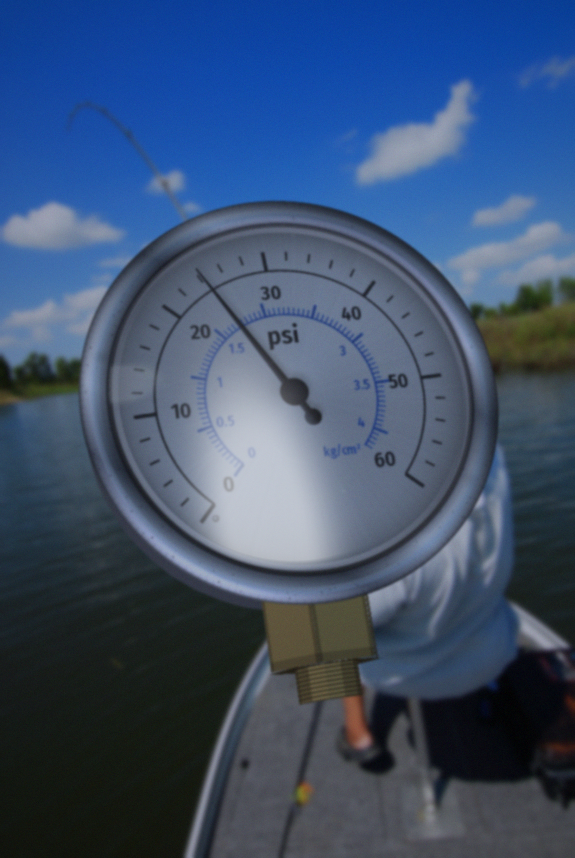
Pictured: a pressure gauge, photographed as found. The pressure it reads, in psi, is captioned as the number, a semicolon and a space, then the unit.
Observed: 24; psi
